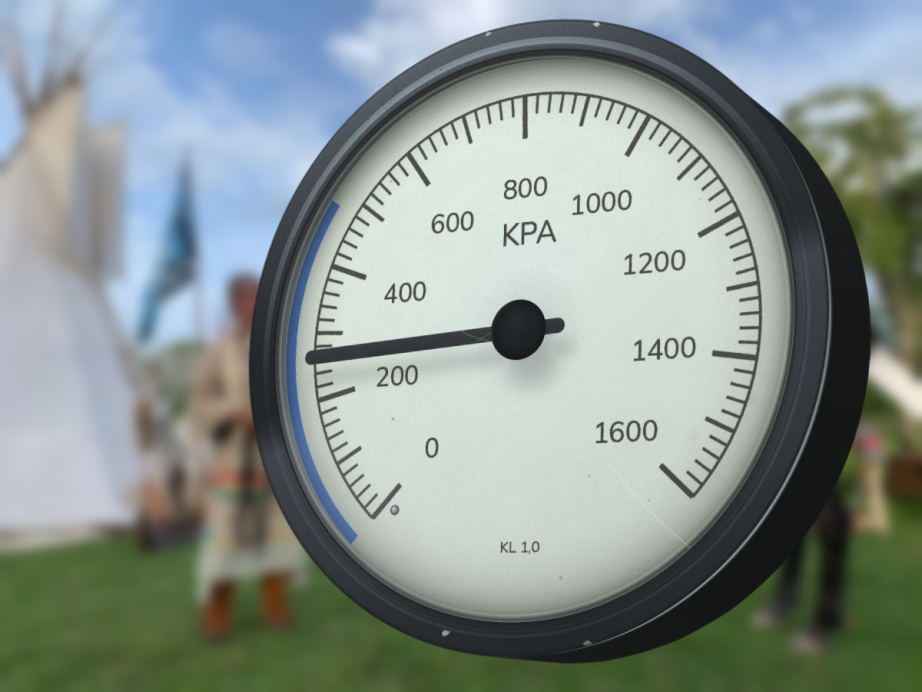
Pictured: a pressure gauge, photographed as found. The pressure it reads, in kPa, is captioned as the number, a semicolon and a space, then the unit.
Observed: 260; kPa
